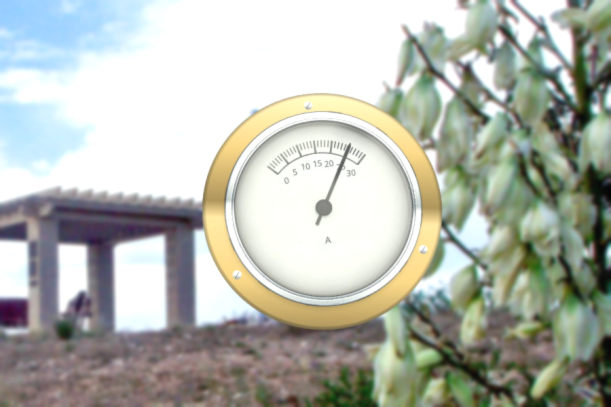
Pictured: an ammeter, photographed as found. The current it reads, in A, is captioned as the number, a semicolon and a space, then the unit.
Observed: 25; A
